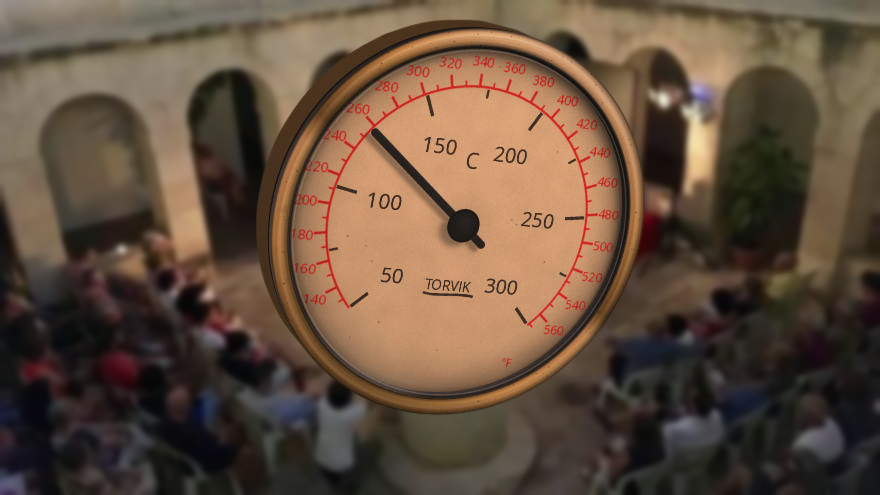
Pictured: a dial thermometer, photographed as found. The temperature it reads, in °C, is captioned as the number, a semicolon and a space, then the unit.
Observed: 125; °C
